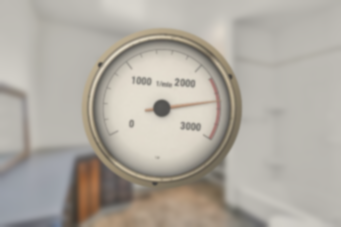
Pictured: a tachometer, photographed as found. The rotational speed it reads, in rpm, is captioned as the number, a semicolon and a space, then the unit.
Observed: 2500; rpm
